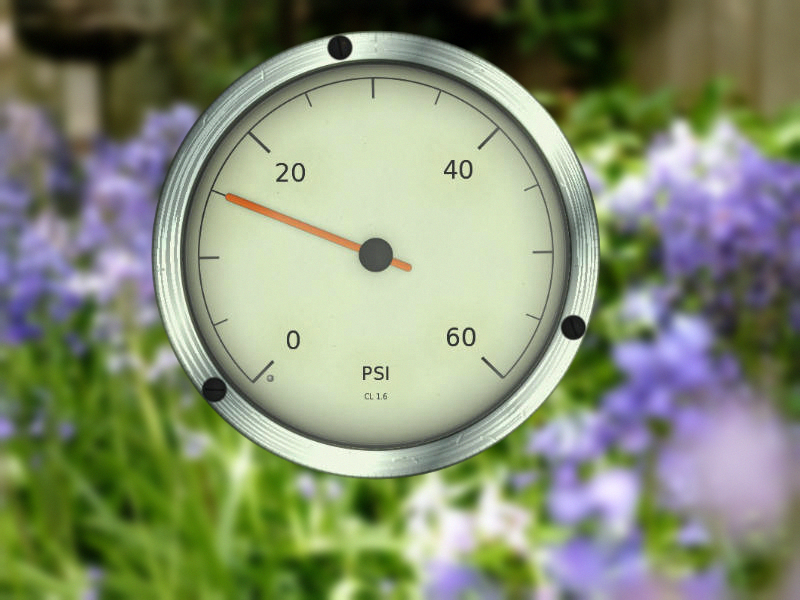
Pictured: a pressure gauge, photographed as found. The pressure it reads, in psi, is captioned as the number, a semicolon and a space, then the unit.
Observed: 15; psi
